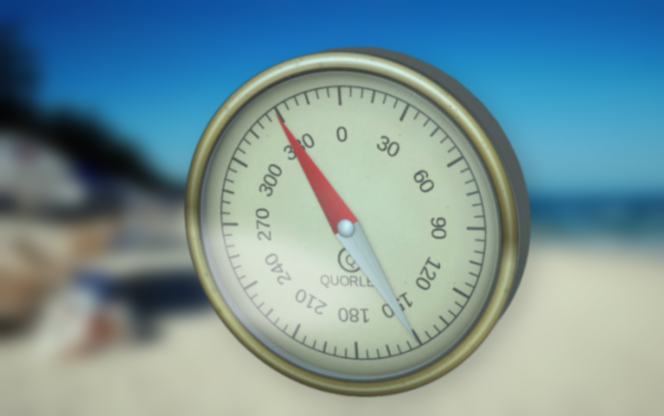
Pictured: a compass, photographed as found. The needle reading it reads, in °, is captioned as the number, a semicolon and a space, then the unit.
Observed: 330; °
